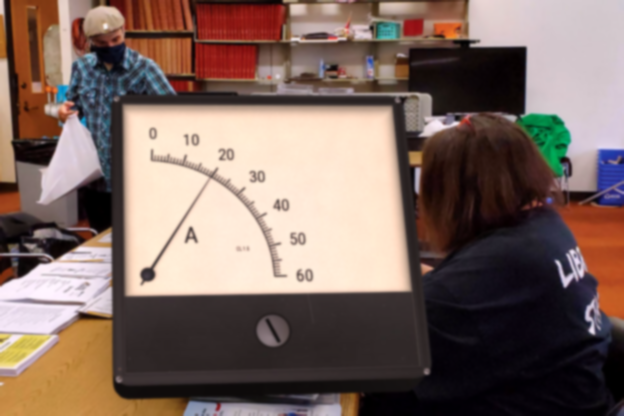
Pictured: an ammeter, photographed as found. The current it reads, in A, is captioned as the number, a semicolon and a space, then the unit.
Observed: 20; A
